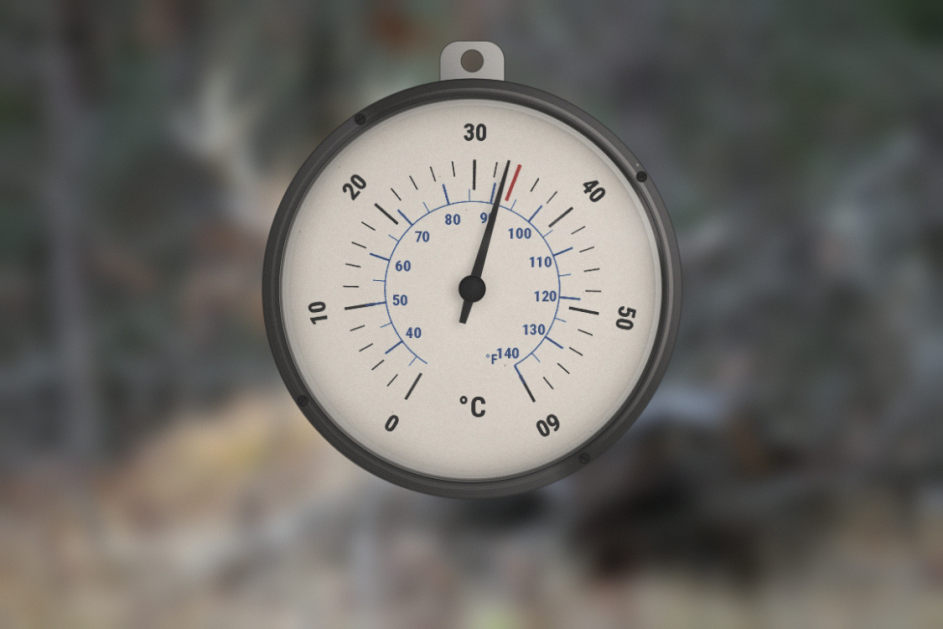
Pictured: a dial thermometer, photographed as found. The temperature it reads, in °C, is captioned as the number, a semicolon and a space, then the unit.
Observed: 33; °C
